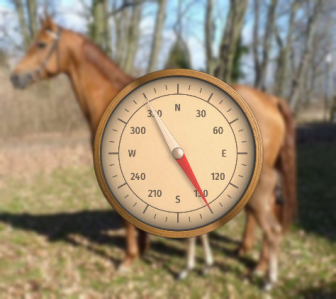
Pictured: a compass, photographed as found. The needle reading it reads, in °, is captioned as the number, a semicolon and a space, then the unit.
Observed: 150; °
